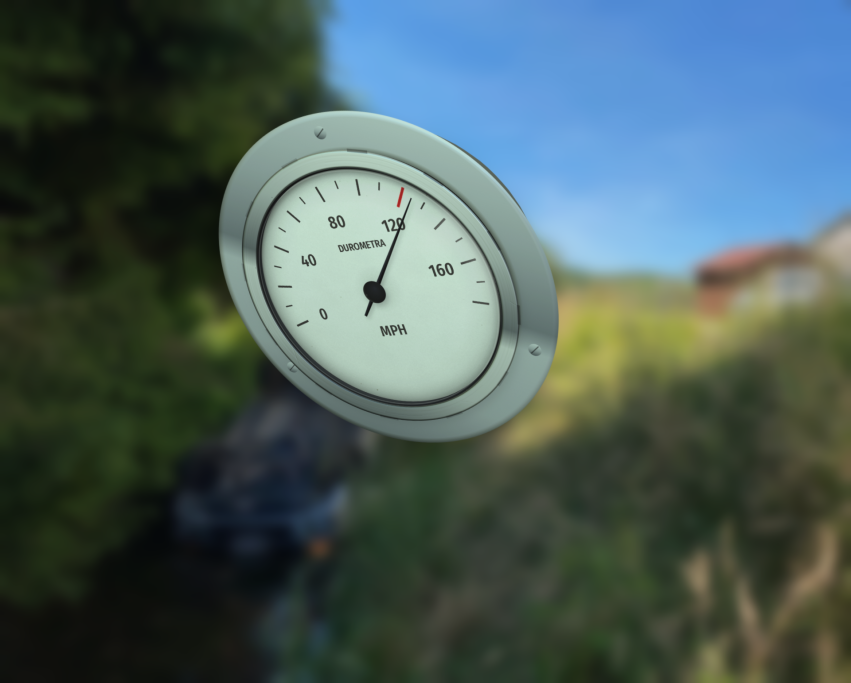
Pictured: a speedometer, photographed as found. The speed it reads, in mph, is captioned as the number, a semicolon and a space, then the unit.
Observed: 125; mph
